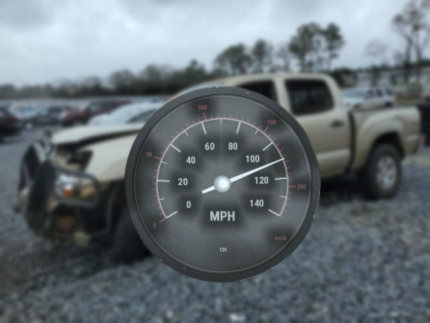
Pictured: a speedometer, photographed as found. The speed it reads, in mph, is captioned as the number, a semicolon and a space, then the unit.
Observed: 110; mph
